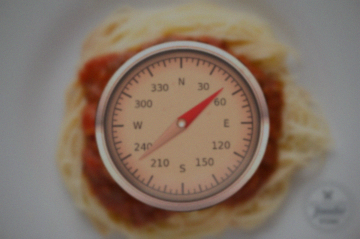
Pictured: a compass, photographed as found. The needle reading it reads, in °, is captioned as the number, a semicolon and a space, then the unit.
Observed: 50; °
